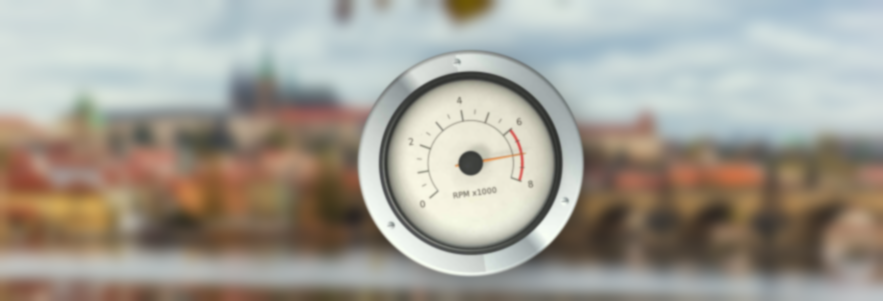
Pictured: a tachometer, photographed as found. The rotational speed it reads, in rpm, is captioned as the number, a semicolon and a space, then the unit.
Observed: 7000; rpm
